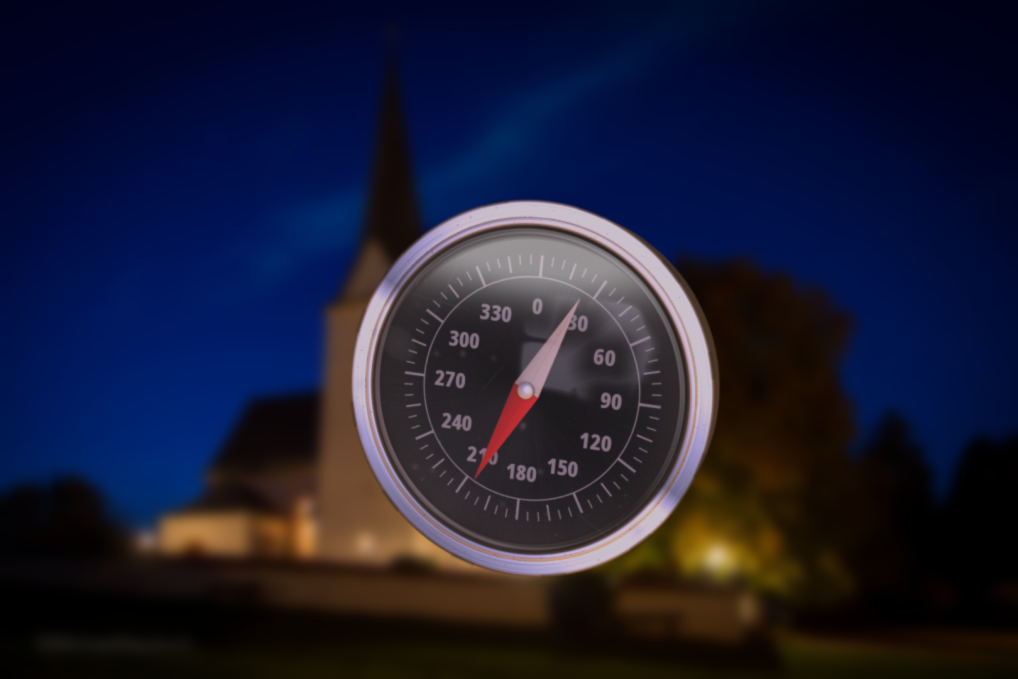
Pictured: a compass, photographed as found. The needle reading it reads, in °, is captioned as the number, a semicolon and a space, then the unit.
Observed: 205; °
